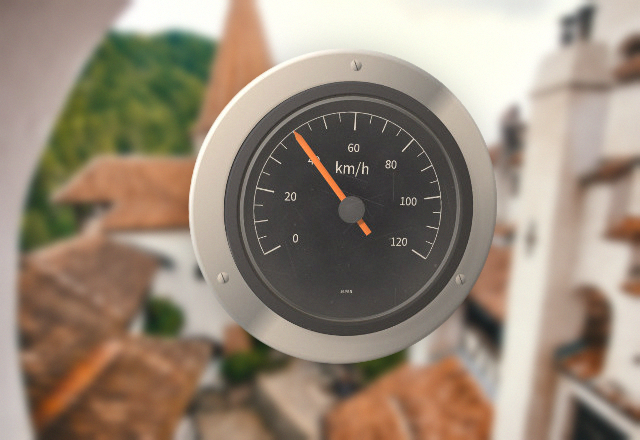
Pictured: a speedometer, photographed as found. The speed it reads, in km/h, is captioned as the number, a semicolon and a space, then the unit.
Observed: 40; km/h
